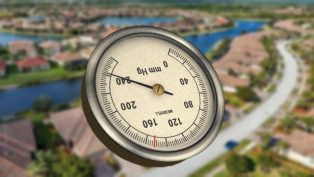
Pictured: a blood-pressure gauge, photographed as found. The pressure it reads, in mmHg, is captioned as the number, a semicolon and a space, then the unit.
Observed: 240; mmHg
